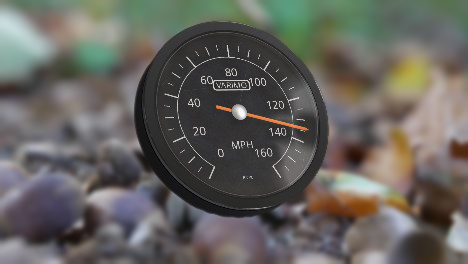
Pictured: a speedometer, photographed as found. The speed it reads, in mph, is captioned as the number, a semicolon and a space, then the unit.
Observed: 135; mph
